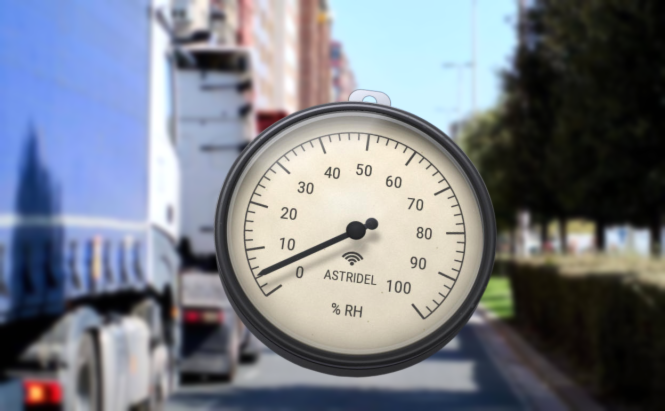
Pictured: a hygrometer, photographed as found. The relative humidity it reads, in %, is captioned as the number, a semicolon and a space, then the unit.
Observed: 4; %
